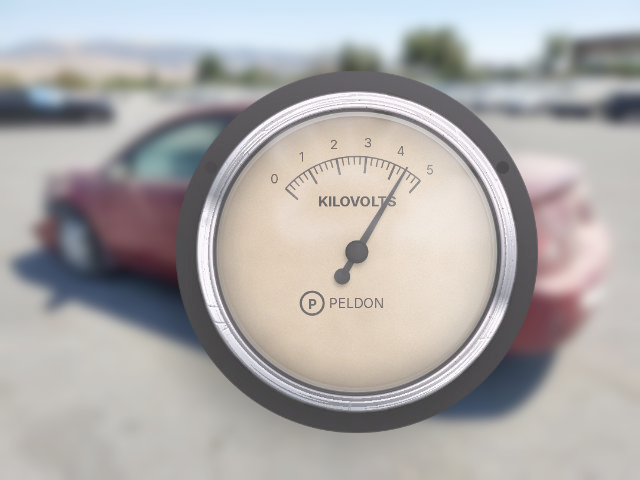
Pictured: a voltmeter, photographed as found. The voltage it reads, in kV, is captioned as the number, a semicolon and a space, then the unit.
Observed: 4.4; kV
